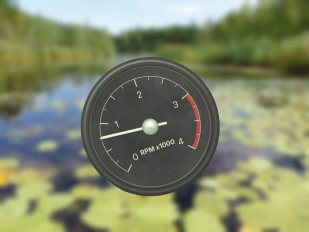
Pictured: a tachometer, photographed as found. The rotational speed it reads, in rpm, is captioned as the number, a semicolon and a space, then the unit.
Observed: 750; rpm
